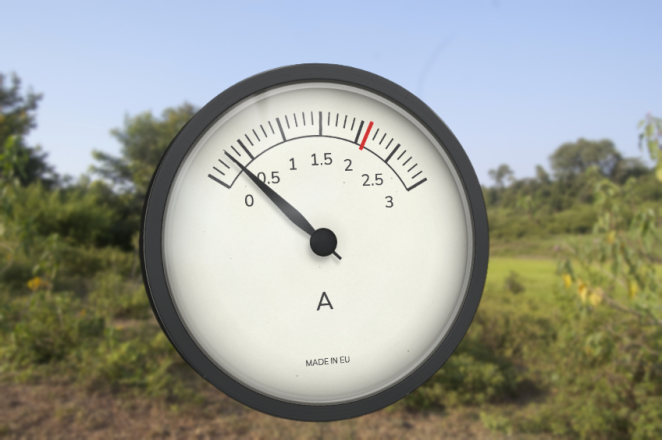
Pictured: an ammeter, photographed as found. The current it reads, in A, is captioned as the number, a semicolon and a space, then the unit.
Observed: 0.3; A
